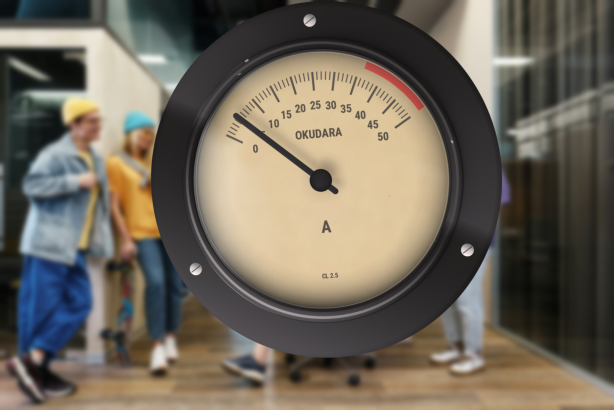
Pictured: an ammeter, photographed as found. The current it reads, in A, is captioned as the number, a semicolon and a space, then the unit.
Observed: 5; A
